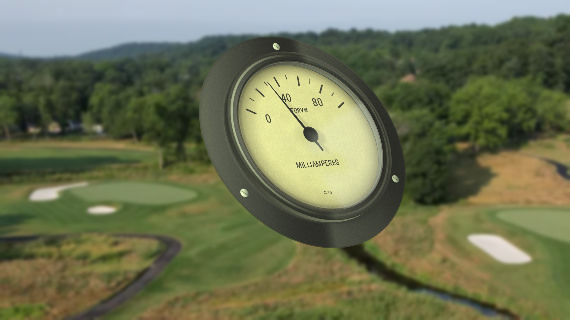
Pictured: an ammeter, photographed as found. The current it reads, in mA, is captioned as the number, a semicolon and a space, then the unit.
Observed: 30; mA
